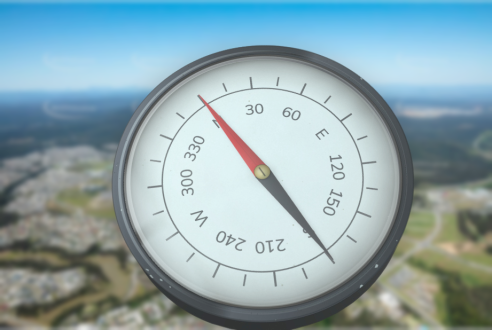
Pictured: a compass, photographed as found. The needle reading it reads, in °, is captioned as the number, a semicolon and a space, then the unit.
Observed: 0; °
